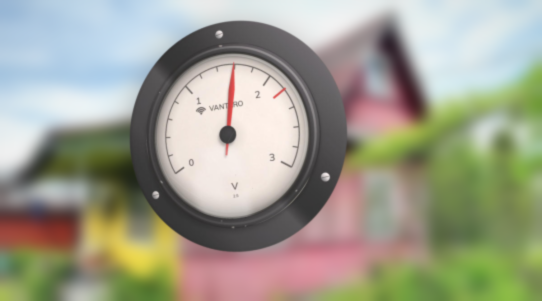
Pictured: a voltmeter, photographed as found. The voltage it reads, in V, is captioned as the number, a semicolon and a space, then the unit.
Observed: 1.6; V
